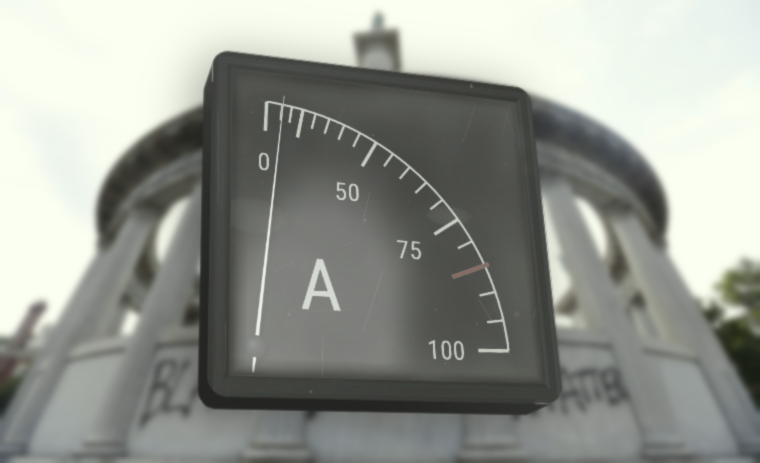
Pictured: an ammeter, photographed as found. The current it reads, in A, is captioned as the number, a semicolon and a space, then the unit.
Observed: 15; A
